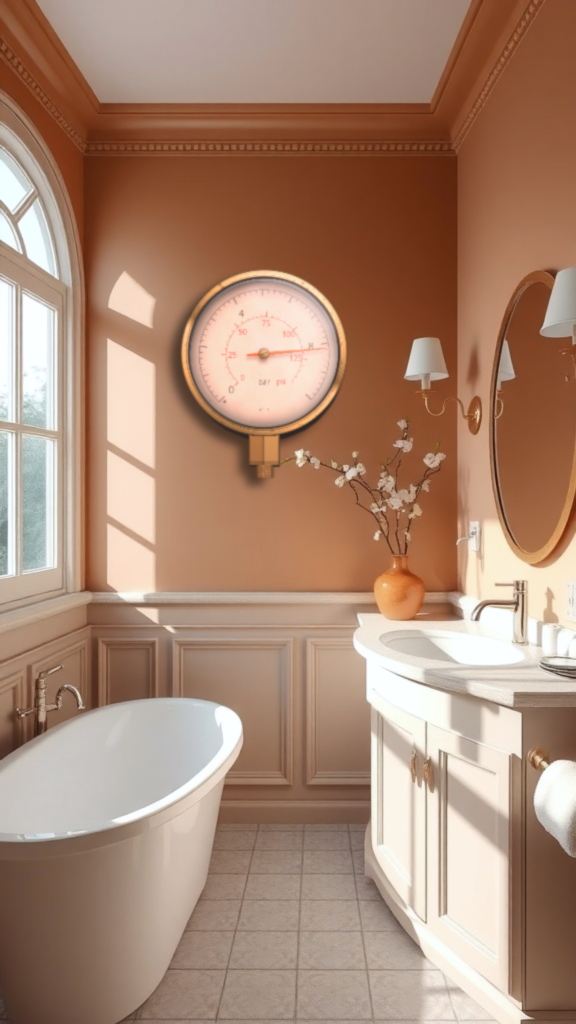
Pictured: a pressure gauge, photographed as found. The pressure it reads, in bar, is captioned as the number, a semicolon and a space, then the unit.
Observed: 8.2; bar
